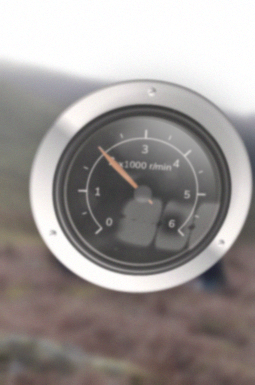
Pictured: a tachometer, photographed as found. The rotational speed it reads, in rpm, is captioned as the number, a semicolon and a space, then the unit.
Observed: 2000; rpm
